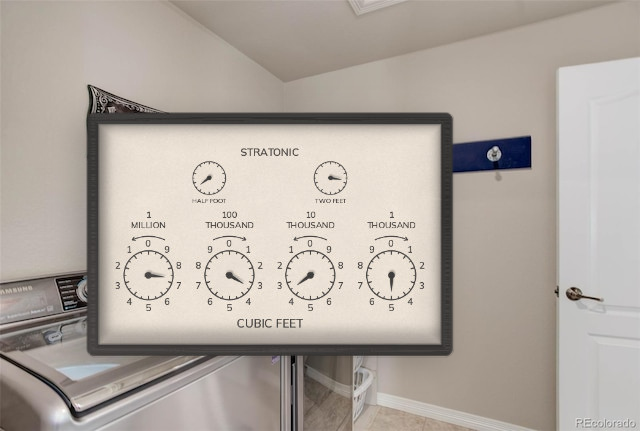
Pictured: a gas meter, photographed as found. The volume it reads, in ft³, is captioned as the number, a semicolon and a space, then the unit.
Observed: 733500; ft³
